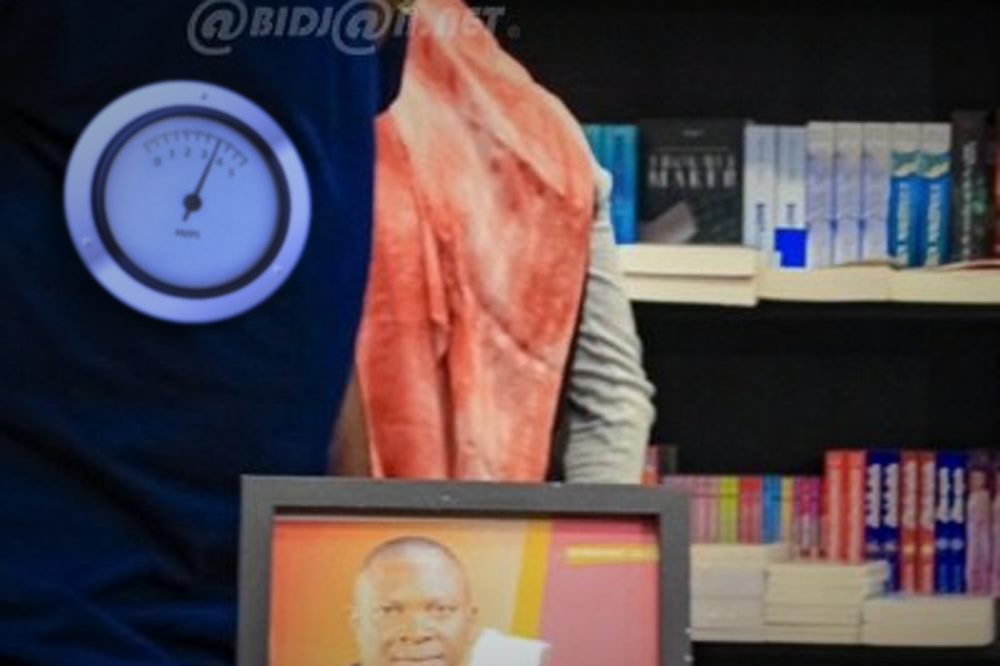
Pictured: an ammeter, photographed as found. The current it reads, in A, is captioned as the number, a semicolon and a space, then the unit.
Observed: 3.5; A
